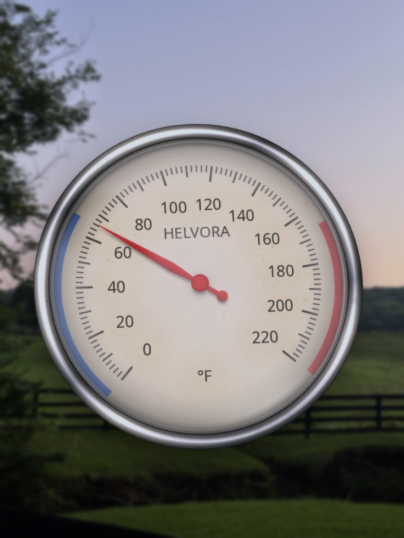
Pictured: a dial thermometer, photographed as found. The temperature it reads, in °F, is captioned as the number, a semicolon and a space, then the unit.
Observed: 66; °F
